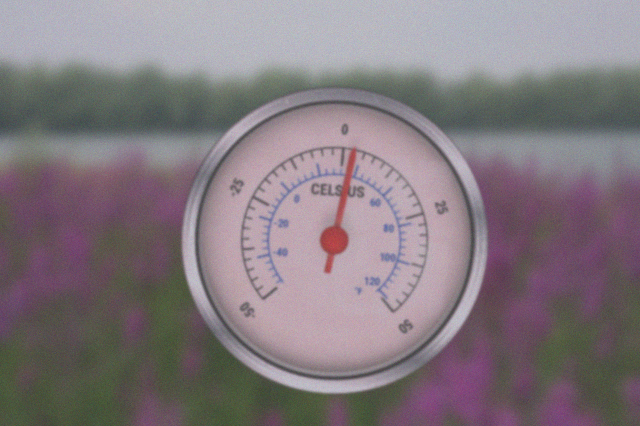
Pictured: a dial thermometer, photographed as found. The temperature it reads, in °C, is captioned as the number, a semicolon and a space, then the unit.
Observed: 2.5; °C
